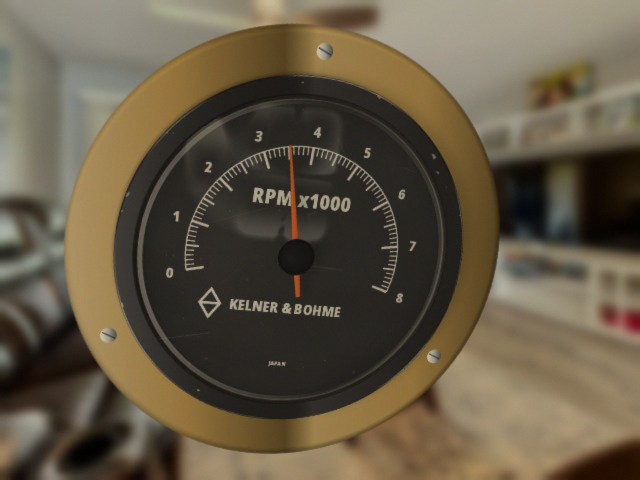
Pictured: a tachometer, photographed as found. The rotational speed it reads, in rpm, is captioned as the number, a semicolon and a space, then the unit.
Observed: 3500; rpm
